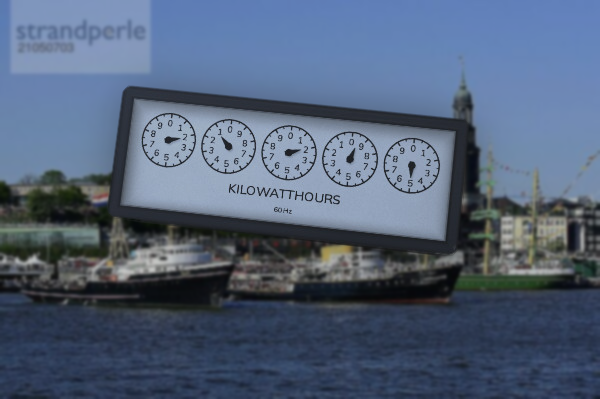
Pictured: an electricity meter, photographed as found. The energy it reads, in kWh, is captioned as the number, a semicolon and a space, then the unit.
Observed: 21195; kWh
